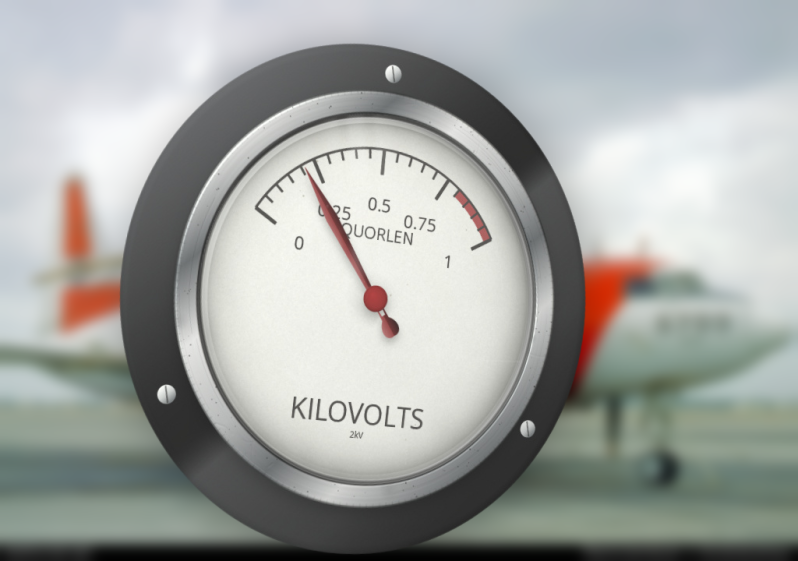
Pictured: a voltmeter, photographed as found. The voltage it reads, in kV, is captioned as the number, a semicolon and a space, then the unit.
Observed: 0.2; kV
